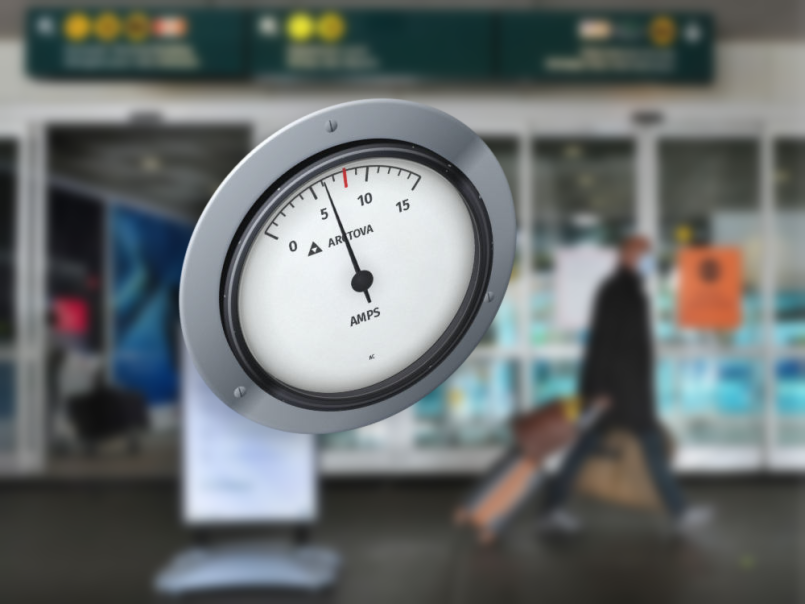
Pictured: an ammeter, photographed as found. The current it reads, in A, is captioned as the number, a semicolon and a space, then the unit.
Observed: 6; A
